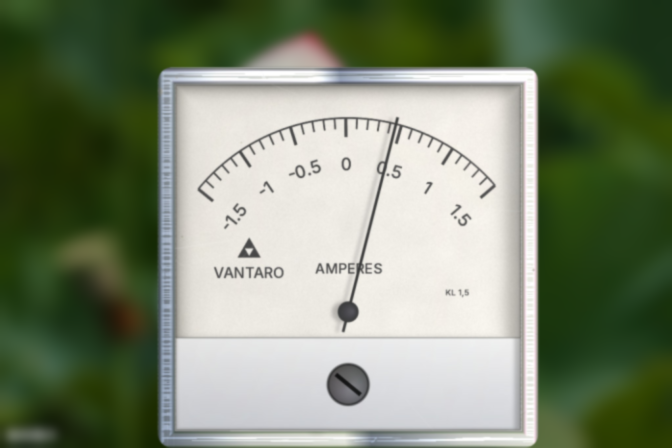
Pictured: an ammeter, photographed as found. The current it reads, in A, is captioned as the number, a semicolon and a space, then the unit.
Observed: 0.45; A
